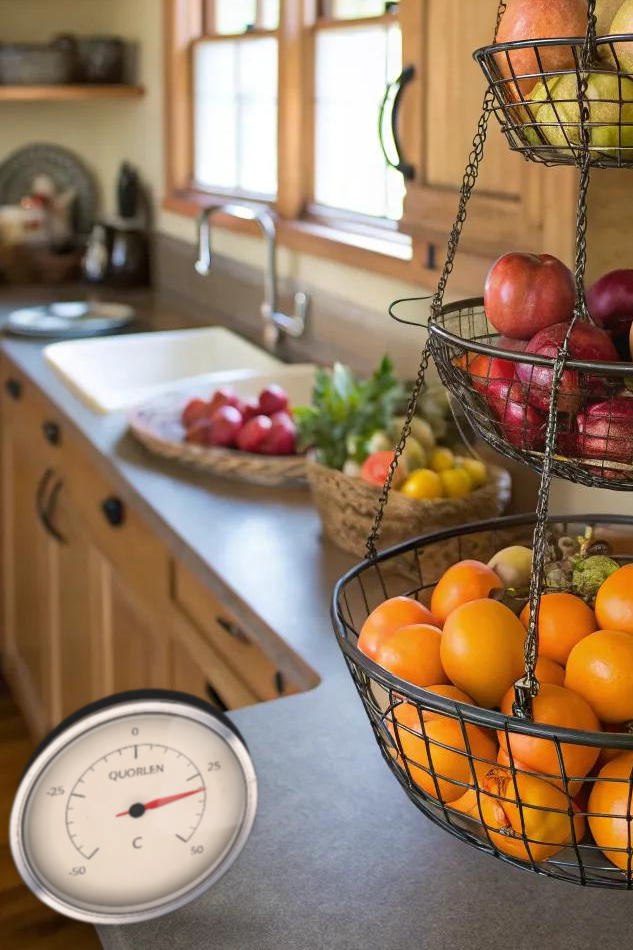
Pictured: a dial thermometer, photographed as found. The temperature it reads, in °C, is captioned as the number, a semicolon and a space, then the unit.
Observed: 30; °C
